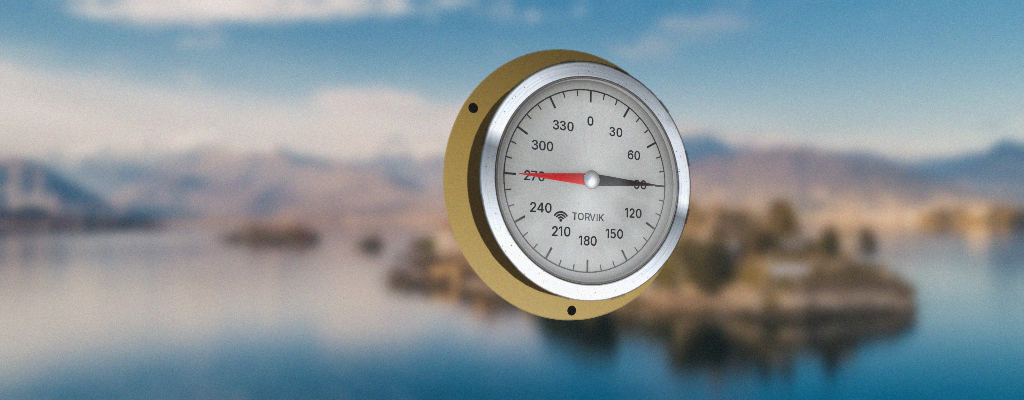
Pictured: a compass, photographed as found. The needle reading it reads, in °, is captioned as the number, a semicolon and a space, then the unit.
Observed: 270; °
